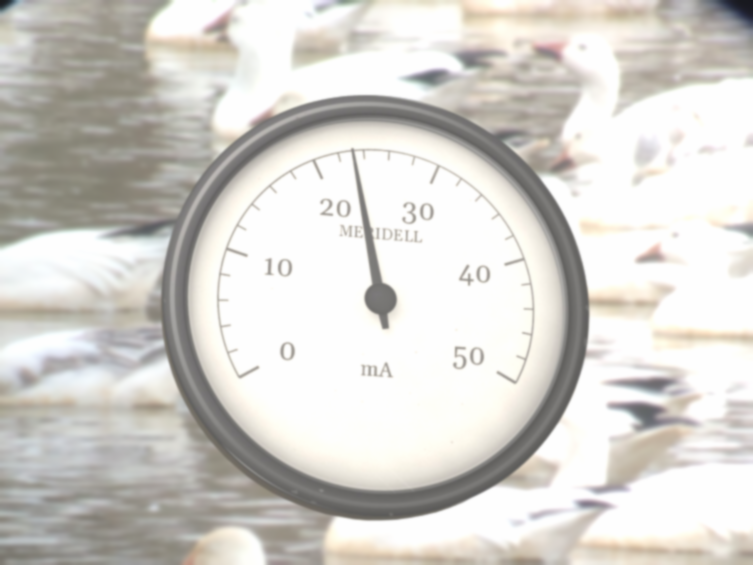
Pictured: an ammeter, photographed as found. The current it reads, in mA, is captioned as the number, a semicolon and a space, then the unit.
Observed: 23; mA
